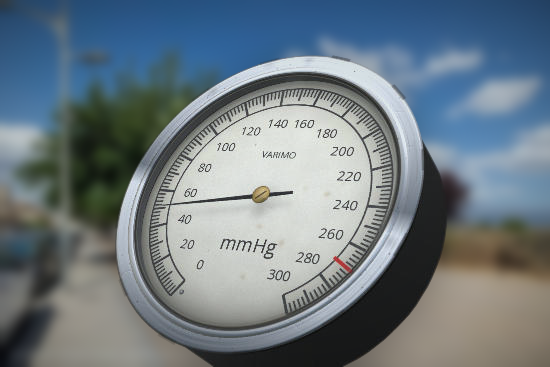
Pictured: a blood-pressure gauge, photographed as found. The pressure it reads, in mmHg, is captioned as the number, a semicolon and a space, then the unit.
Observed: 50; mmHg
